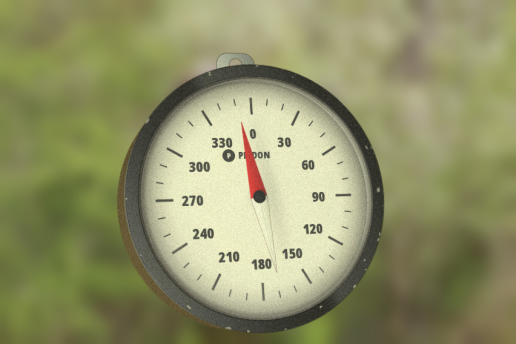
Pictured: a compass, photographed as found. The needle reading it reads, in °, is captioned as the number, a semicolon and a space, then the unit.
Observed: 350; °
